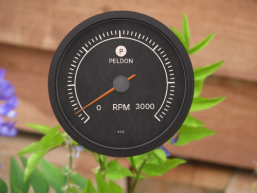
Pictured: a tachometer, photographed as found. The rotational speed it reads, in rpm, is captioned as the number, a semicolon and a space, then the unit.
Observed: 150; rpm
